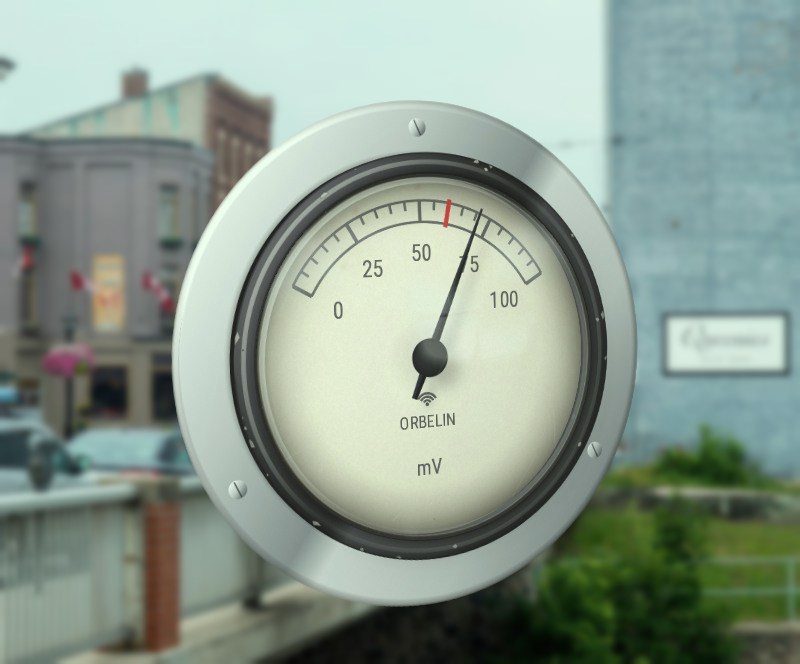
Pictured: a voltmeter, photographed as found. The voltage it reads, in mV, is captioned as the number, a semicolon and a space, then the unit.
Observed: 70; mV
